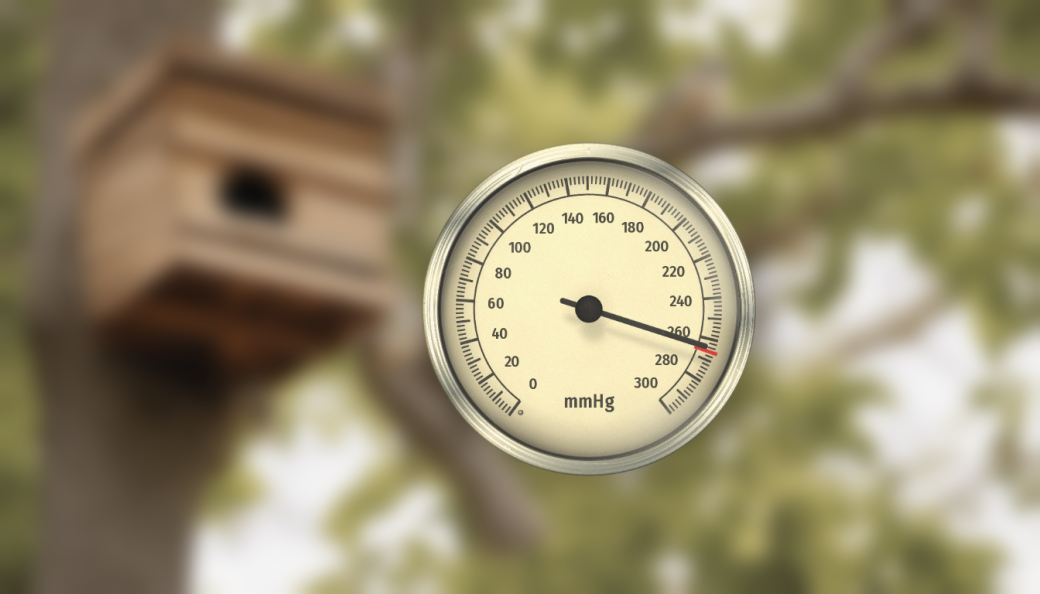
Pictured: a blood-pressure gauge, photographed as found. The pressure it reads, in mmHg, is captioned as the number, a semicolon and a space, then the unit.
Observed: 264; mmHg
